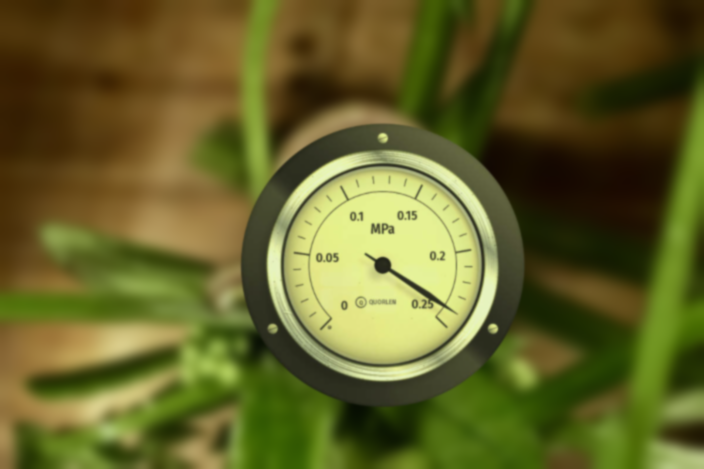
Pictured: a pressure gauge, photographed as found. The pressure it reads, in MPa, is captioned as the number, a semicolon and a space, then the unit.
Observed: 0.24; MPa
